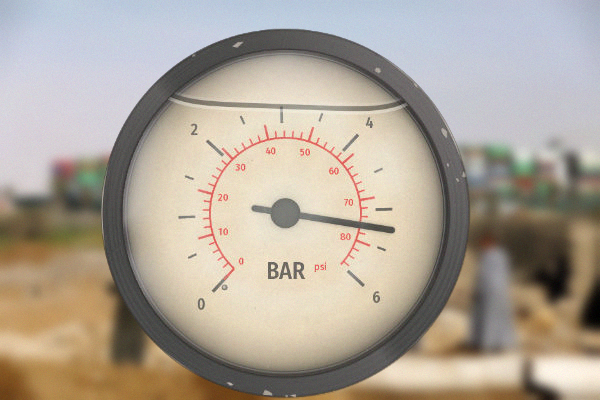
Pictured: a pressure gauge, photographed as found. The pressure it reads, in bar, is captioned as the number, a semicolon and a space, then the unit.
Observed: 5.25; bar
